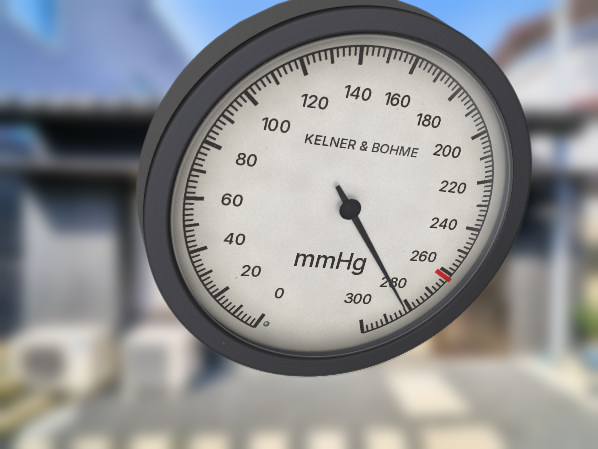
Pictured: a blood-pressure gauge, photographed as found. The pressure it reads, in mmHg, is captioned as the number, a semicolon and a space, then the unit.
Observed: 282; mmHg
